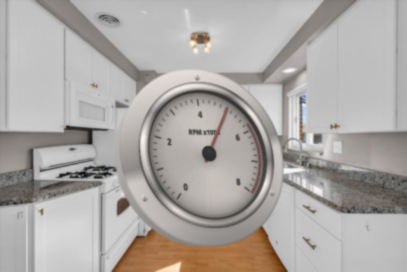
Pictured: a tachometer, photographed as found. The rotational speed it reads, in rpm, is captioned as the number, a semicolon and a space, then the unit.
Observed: 5000; rpm
